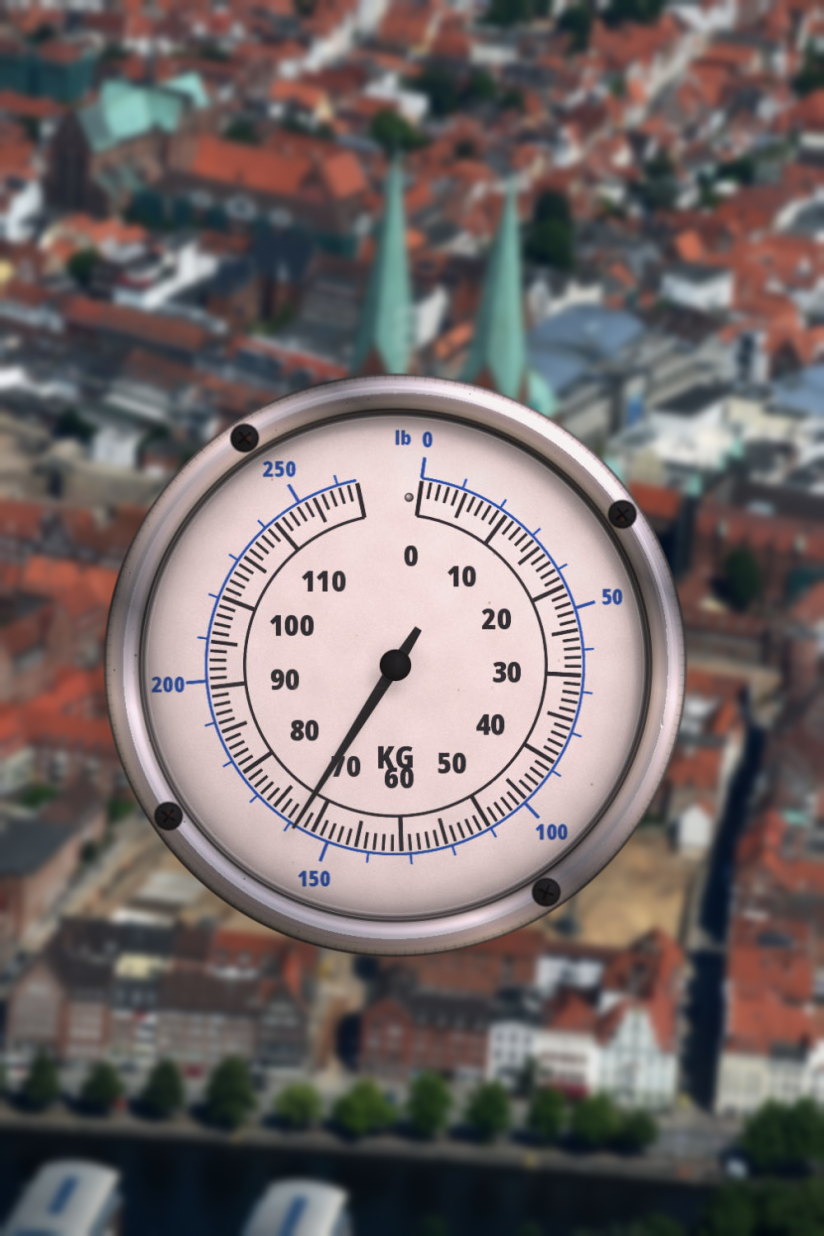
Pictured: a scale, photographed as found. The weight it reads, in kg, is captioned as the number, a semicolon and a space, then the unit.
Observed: 72; kg
